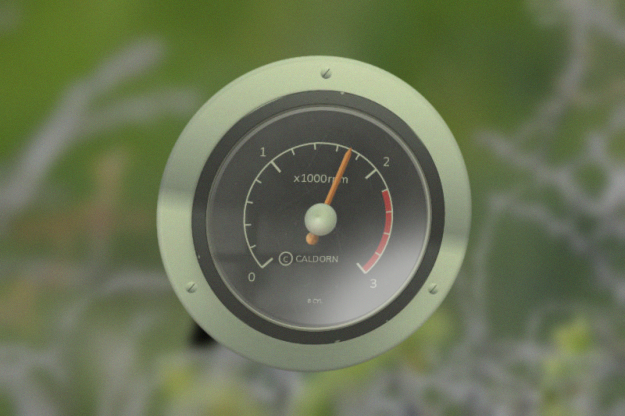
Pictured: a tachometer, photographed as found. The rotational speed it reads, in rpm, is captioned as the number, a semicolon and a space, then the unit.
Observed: 1700; rpm
